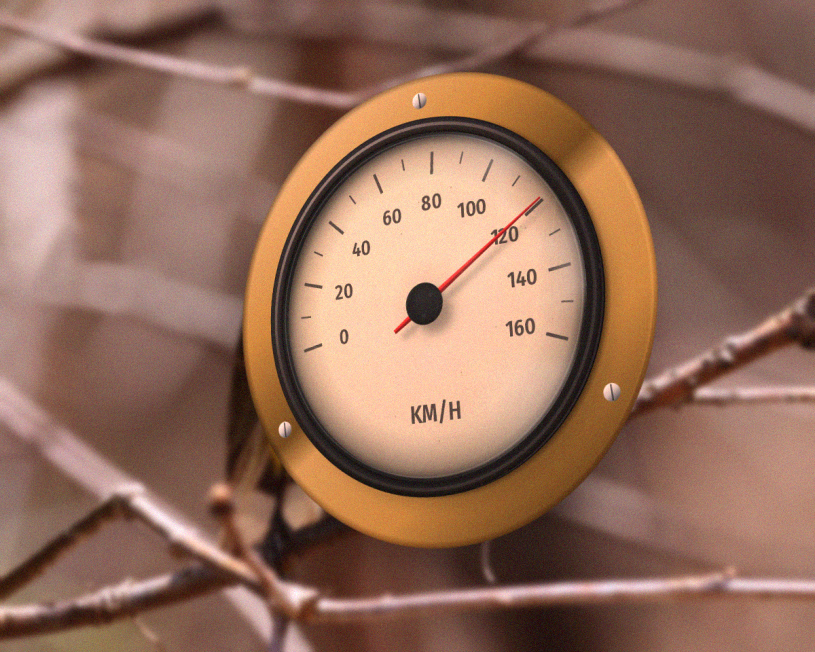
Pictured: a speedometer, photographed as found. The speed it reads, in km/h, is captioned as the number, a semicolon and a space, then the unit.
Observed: 120; km/h
